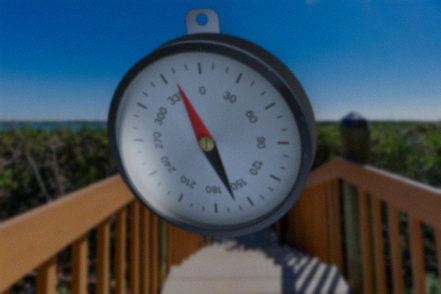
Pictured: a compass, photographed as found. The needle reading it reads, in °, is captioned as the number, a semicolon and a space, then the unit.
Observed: 340; °
